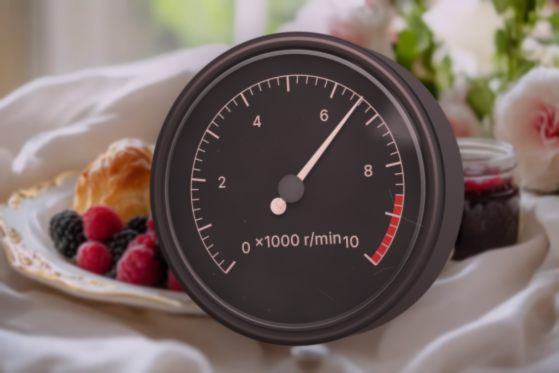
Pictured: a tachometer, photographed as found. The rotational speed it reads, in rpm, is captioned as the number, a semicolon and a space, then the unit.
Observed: 6600; rpm
